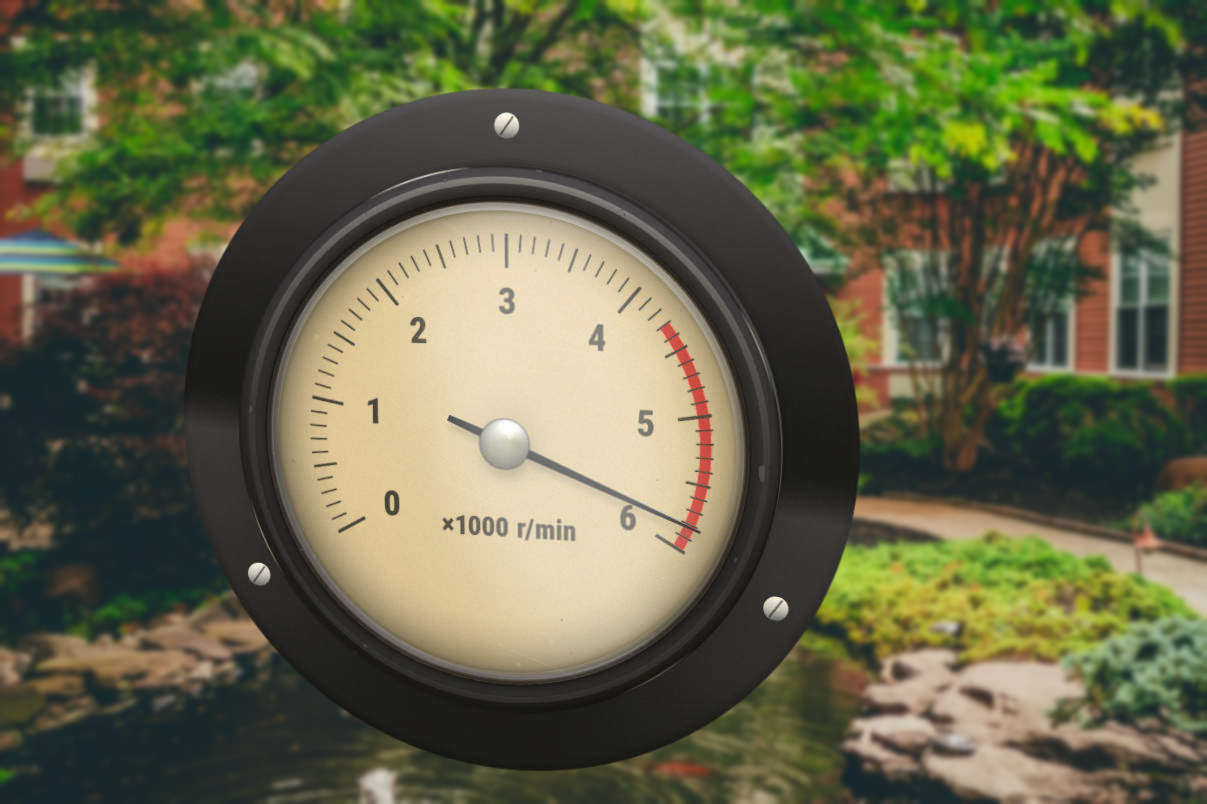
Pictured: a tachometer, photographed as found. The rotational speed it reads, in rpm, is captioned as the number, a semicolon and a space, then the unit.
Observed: 5800; rpm
